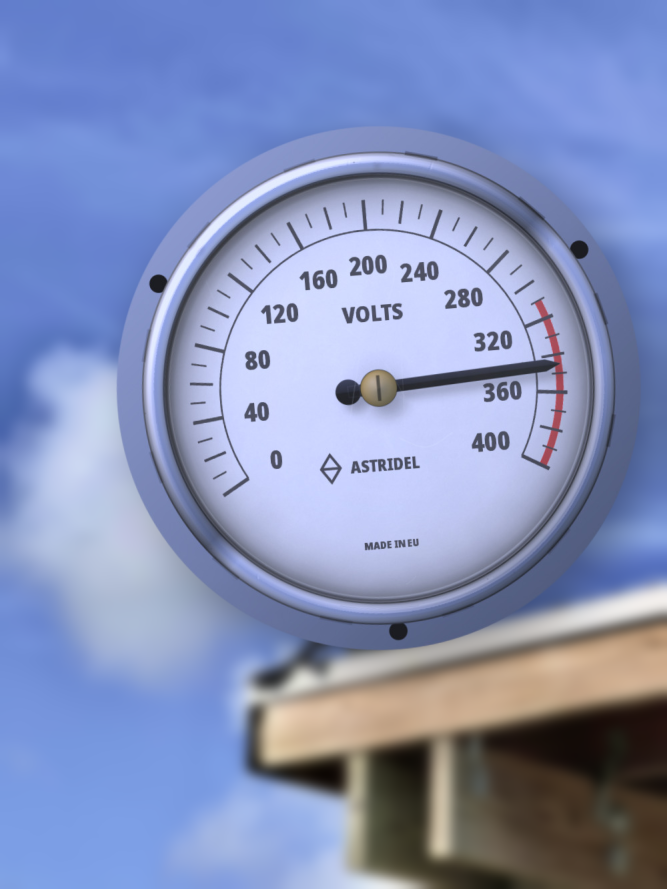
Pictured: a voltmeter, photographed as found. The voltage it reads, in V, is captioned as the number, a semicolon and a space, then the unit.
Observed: 345; V
